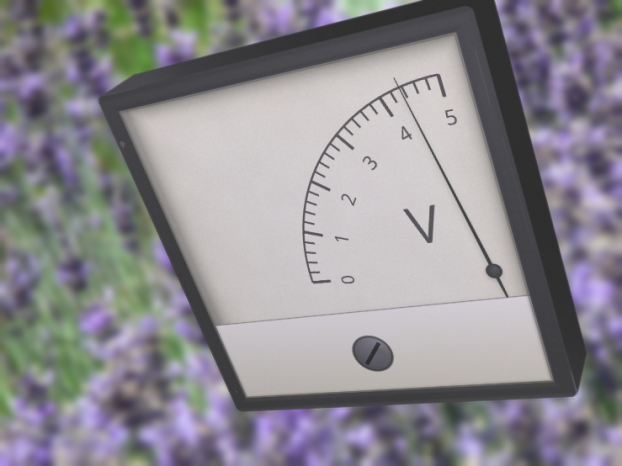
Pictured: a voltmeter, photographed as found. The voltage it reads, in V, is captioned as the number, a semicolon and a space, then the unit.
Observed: 4.4; V
